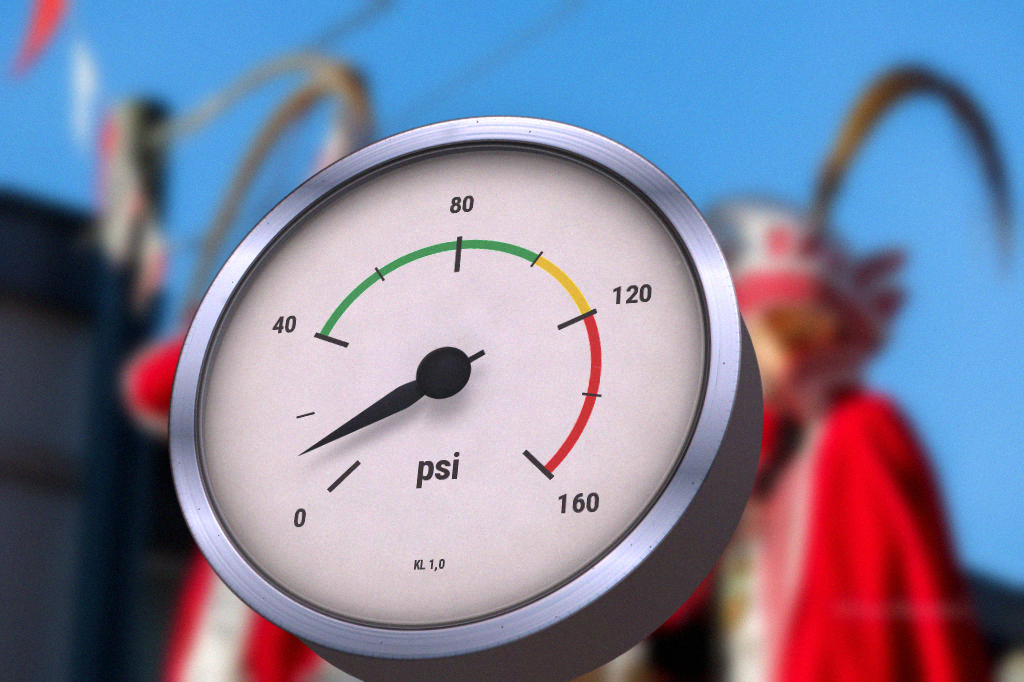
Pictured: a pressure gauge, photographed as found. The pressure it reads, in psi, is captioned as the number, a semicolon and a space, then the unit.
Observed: 10; psi
